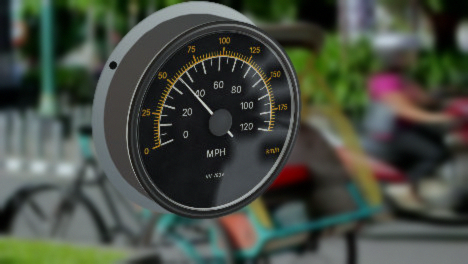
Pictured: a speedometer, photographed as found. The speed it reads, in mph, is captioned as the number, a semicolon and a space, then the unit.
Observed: 35; mph
